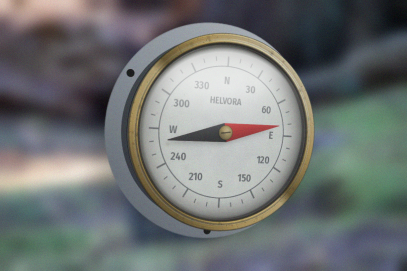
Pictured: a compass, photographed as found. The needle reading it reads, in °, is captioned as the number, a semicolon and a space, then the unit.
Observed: 80; °
